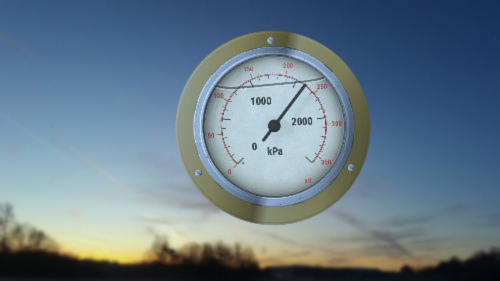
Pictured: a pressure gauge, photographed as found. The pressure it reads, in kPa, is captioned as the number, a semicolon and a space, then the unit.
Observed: 1600; kPa
